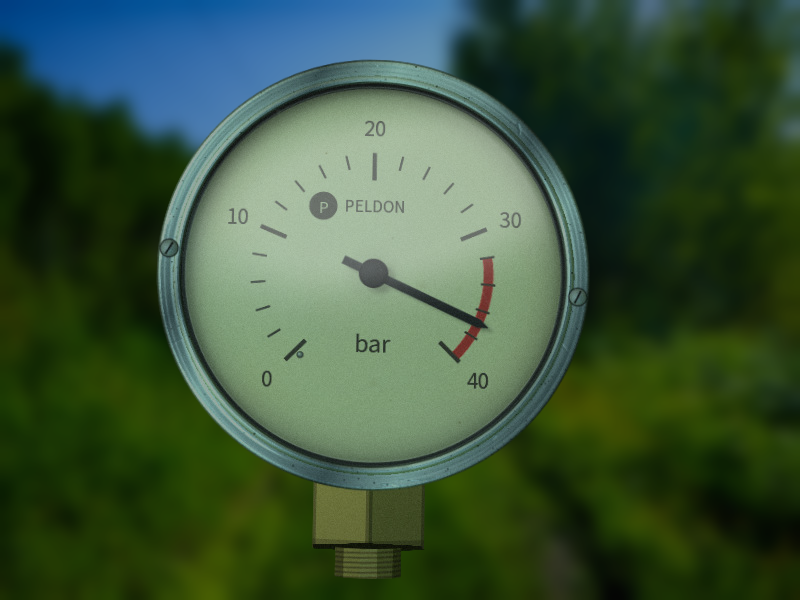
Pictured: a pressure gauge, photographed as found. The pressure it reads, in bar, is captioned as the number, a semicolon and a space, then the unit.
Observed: 37; bar
